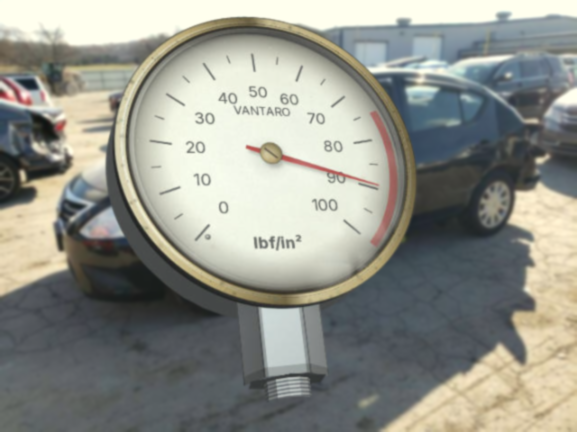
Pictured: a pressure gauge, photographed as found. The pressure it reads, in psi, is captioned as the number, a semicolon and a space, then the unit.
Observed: 90; psi
